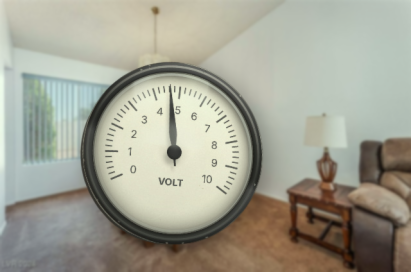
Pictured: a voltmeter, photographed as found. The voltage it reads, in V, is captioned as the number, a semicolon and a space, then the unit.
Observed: 4.6; V
